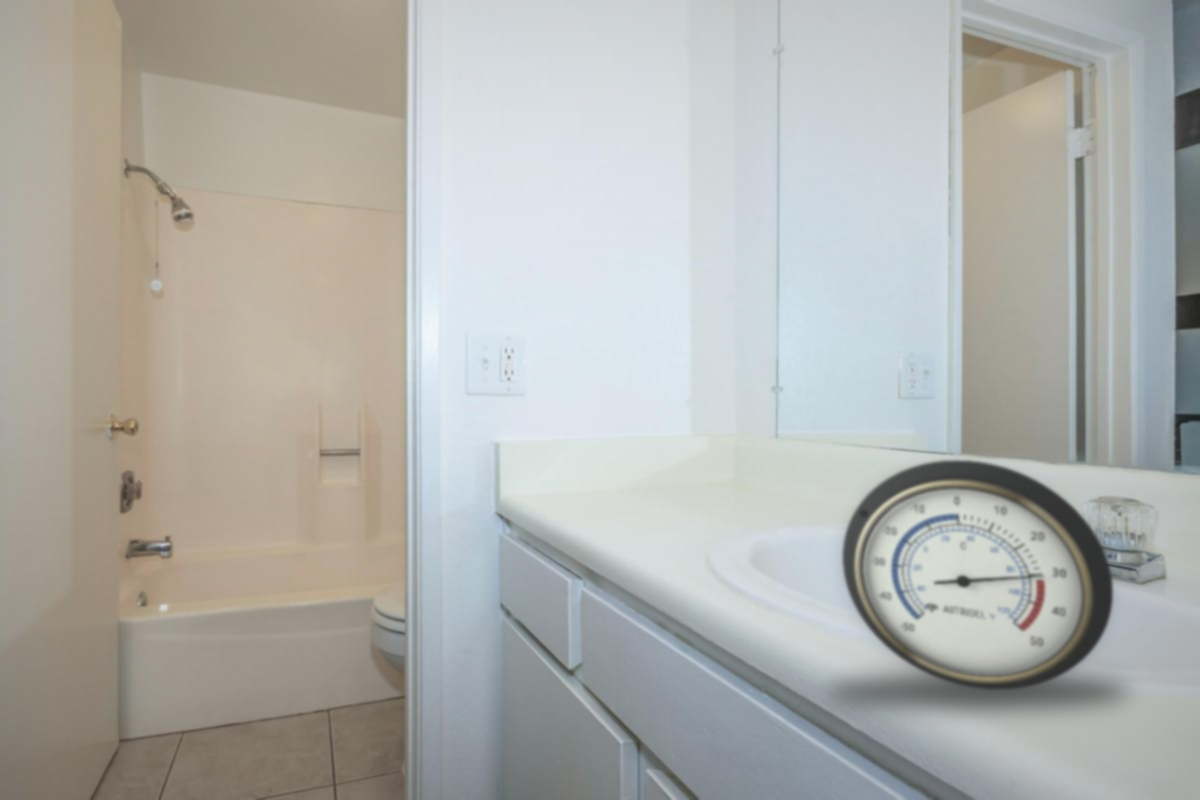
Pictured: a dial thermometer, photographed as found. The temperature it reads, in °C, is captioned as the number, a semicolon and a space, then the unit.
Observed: 30; °C
